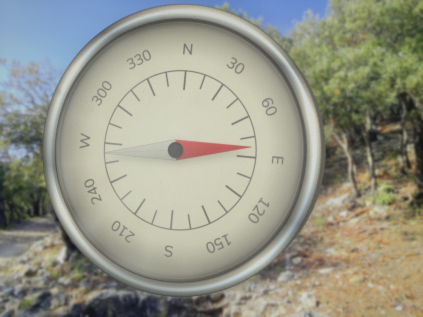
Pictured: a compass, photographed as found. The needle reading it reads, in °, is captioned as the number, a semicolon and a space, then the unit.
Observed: 82.5; °
